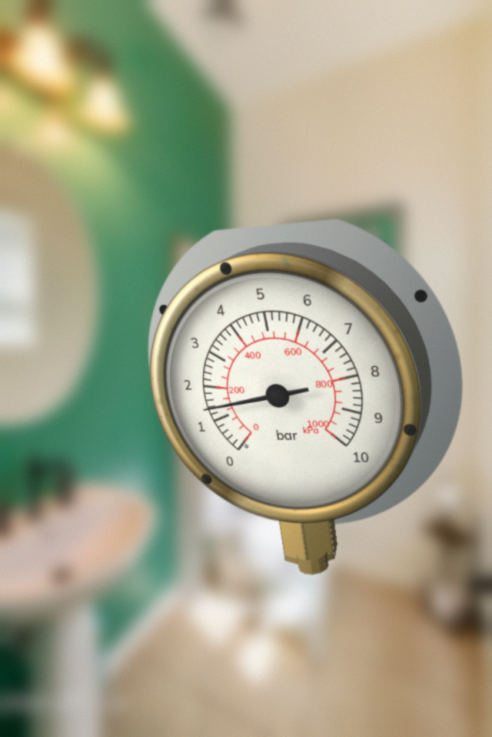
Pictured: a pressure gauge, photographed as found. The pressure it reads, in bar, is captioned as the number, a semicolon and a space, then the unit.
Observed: 1.4; bar
